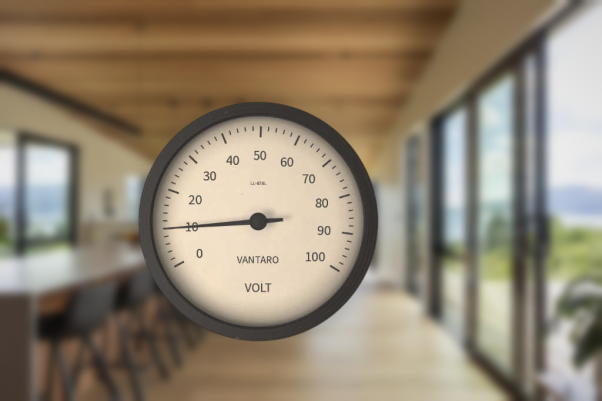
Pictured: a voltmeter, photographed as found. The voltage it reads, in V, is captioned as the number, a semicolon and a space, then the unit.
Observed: 10; V
